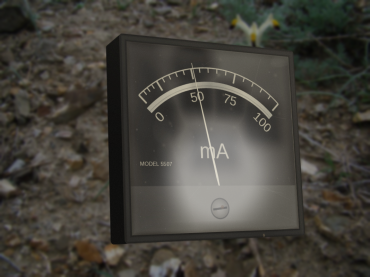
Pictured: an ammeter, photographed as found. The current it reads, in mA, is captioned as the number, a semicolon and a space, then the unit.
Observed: 50; mA
